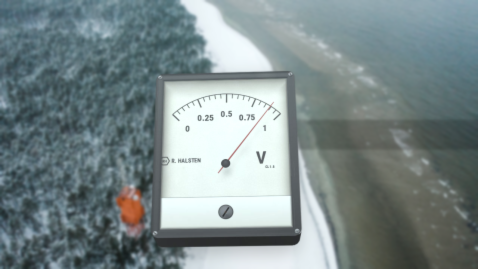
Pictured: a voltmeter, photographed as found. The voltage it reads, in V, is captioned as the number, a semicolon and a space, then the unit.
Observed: 0.9; V
